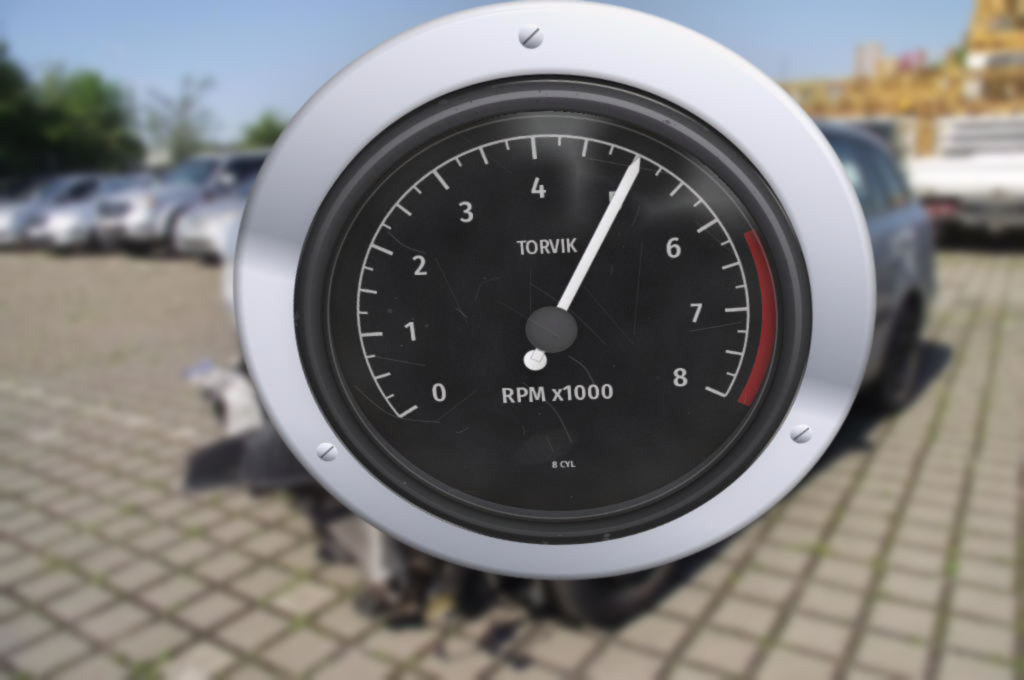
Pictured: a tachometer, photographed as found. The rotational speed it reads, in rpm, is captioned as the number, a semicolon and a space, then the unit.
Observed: 5000; rpm
